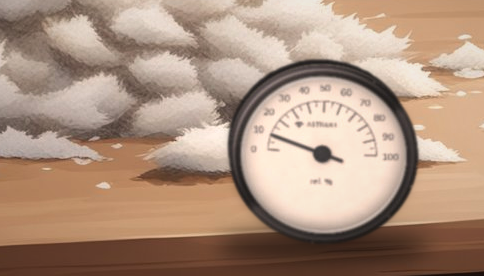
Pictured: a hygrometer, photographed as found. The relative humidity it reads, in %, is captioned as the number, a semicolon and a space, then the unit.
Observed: 10; %
